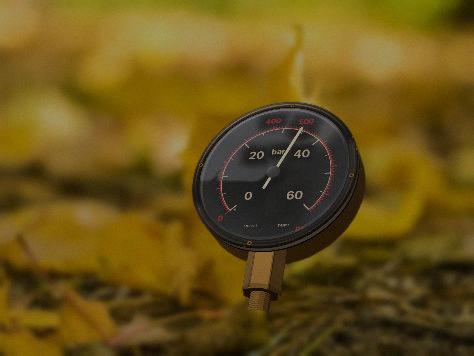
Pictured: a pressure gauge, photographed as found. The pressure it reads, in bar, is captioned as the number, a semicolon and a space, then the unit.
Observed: 35; bar
